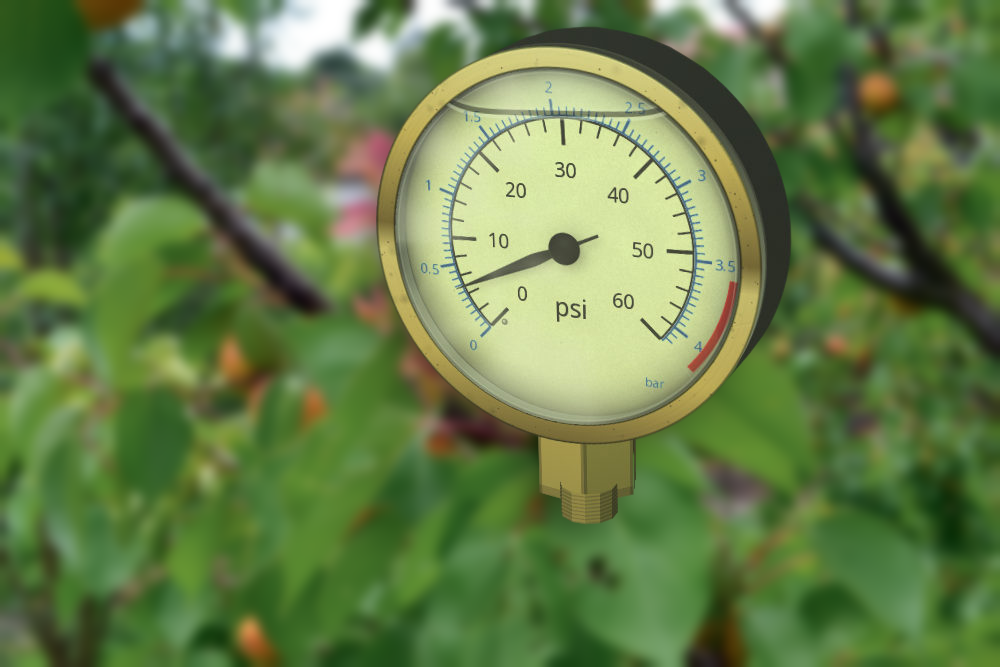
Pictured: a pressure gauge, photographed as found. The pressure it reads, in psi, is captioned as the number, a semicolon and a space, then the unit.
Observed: 5; psi
